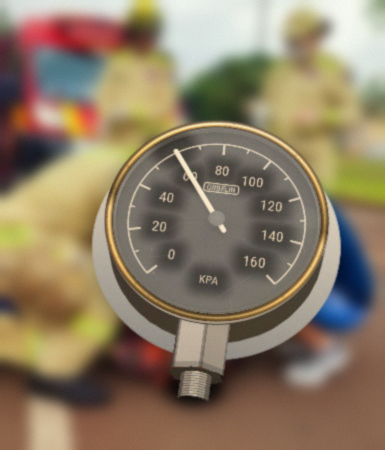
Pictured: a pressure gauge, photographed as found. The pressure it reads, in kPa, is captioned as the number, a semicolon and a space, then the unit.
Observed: 60; kPa
